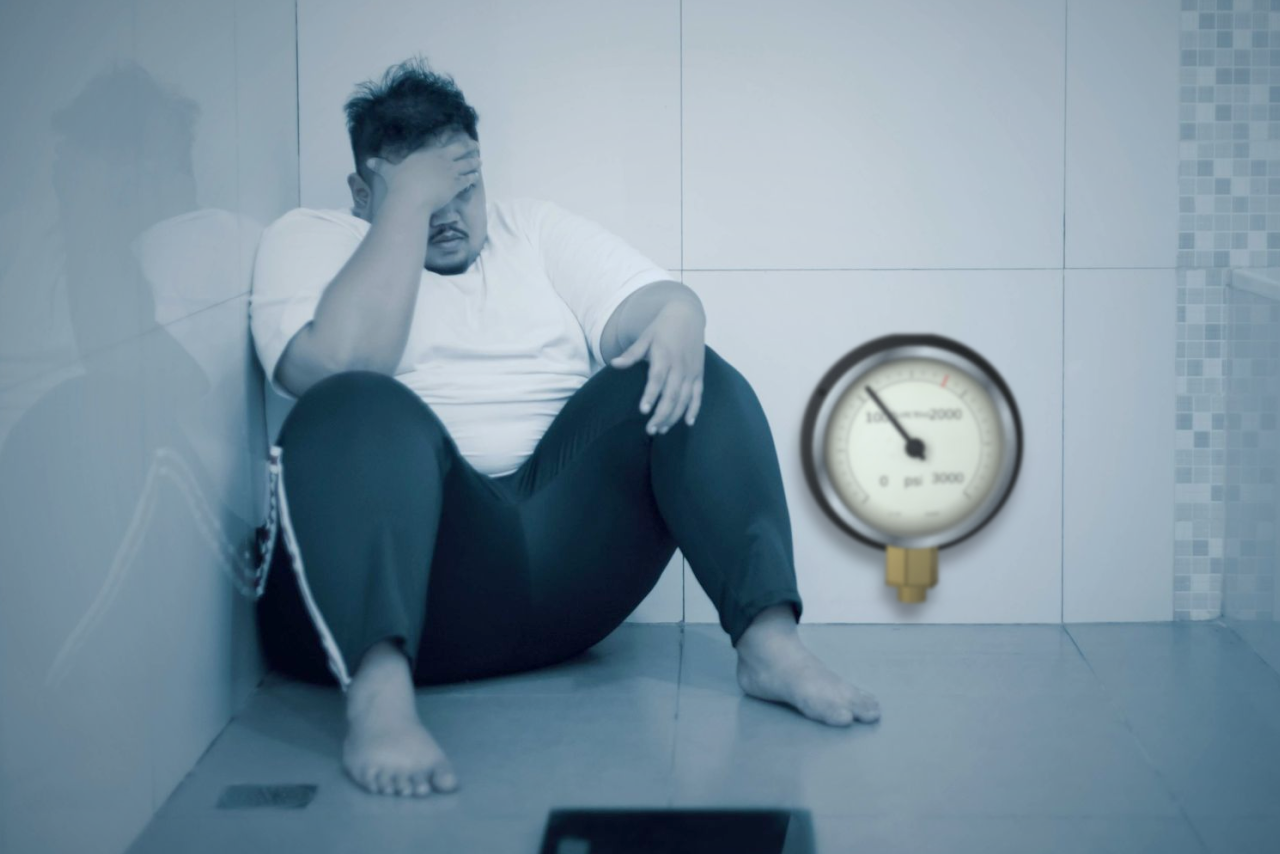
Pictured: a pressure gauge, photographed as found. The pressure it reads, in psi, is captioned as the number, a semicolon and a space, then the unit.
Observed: 1100; psi
